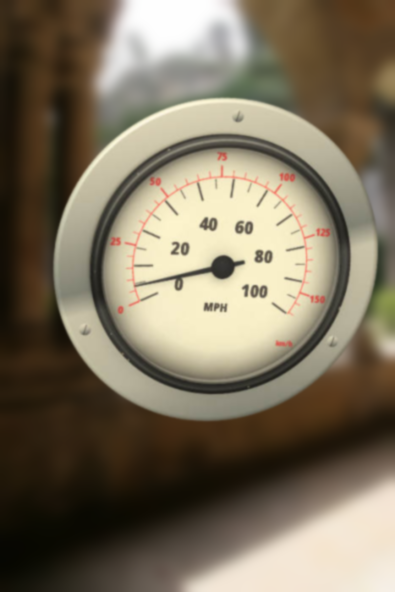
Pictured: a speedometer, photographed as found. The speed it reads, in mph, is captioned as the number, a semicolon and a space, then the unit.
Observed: 5; mph
